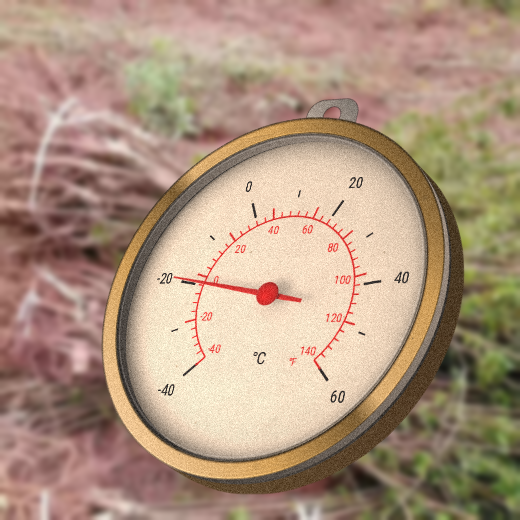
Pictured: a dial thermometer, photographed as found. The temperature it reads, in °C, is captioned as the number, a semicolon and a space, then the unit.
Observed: -20; °C
